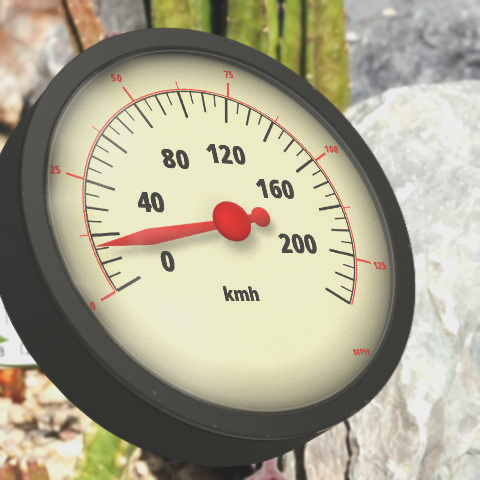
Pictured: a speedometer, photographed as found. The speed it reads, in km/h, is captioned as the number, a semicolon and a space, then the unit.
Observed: 15; km/h
